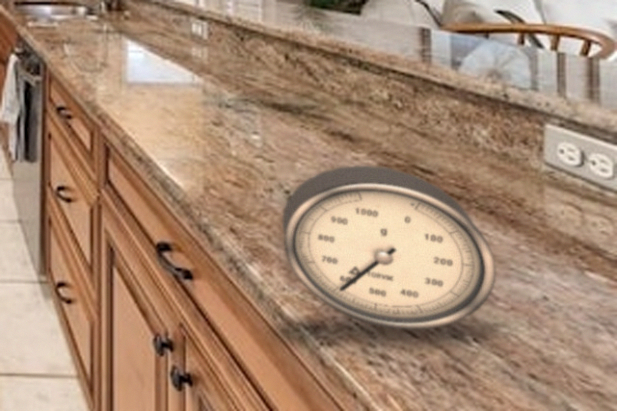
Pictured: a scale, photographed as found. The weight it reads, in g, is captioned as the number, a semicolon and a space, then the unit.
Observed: 600; g
